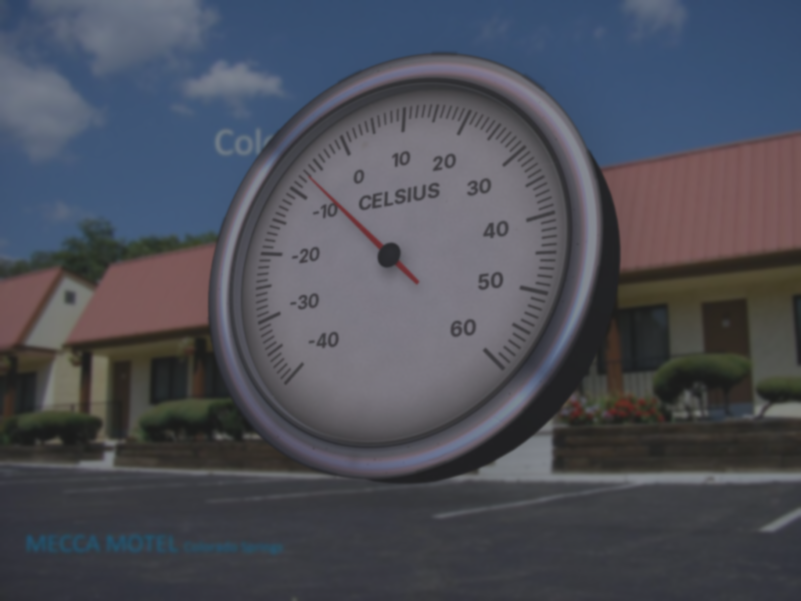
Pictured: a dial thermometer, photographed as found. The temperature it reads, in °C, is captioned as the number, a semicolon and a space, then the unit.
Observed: -7; °C
